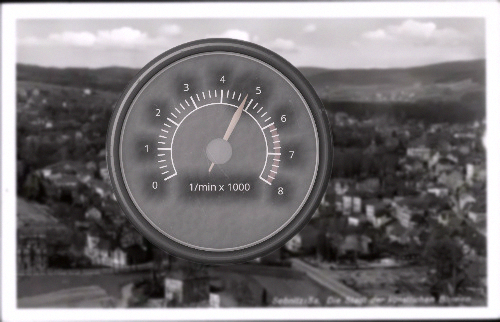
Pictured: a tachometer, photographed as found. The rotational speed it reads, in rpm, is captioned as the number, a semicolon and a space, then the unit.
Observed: 4800; rpm
